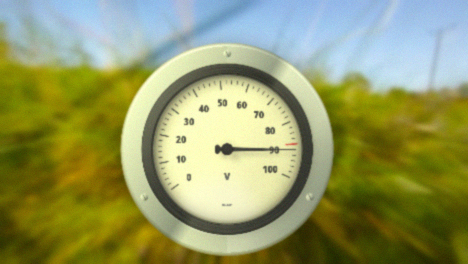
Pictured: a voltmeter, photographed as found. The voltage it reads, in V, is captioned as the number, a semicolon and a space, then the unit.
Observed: 90; V
